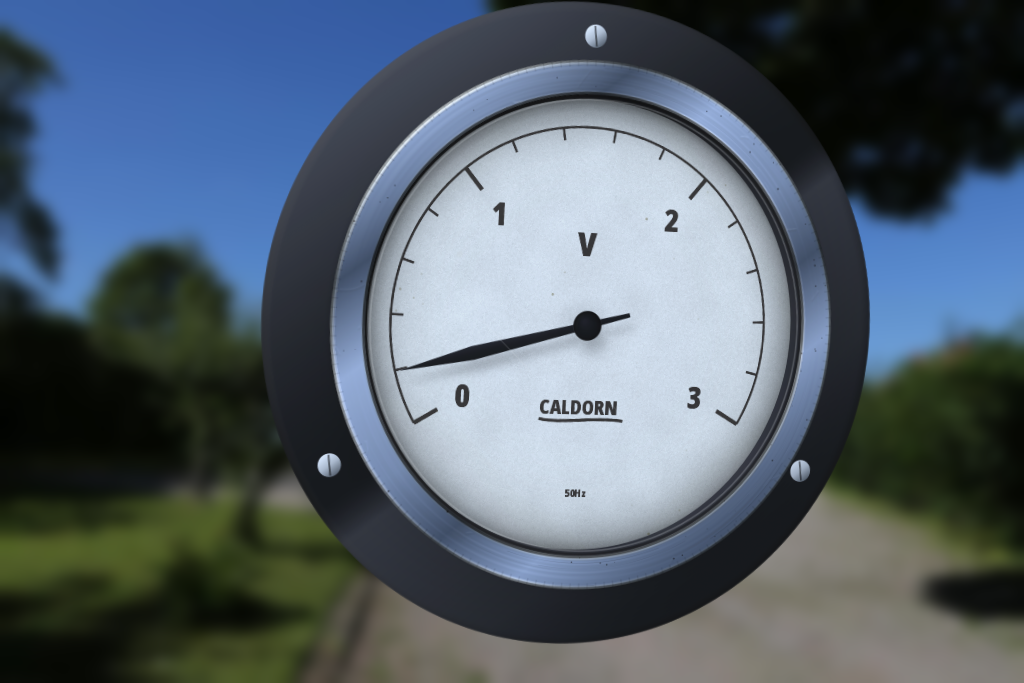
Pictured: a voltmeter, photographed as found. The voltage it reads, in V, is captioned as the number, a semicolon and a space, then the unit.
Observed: 0.2; V
